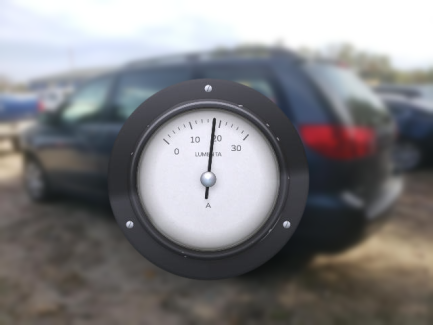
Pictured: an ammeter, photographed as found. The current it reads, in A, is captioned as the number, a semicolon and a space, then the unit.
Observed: 18; A
